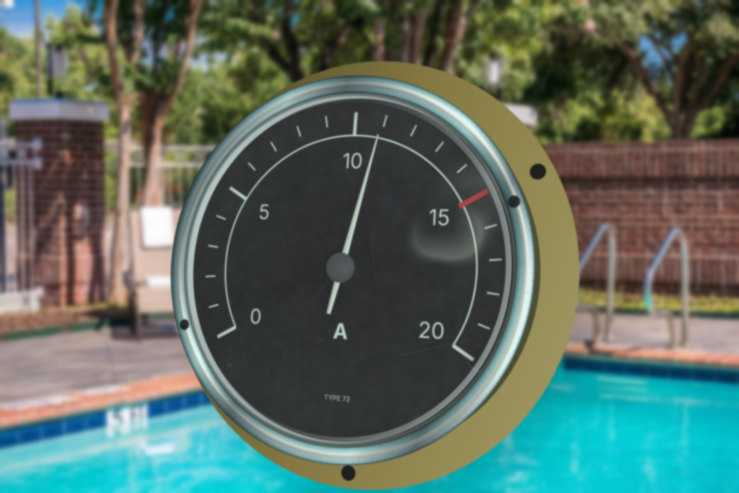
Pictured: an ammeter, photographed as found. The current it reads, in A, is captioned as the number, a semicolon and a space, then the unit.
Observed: 11; A
